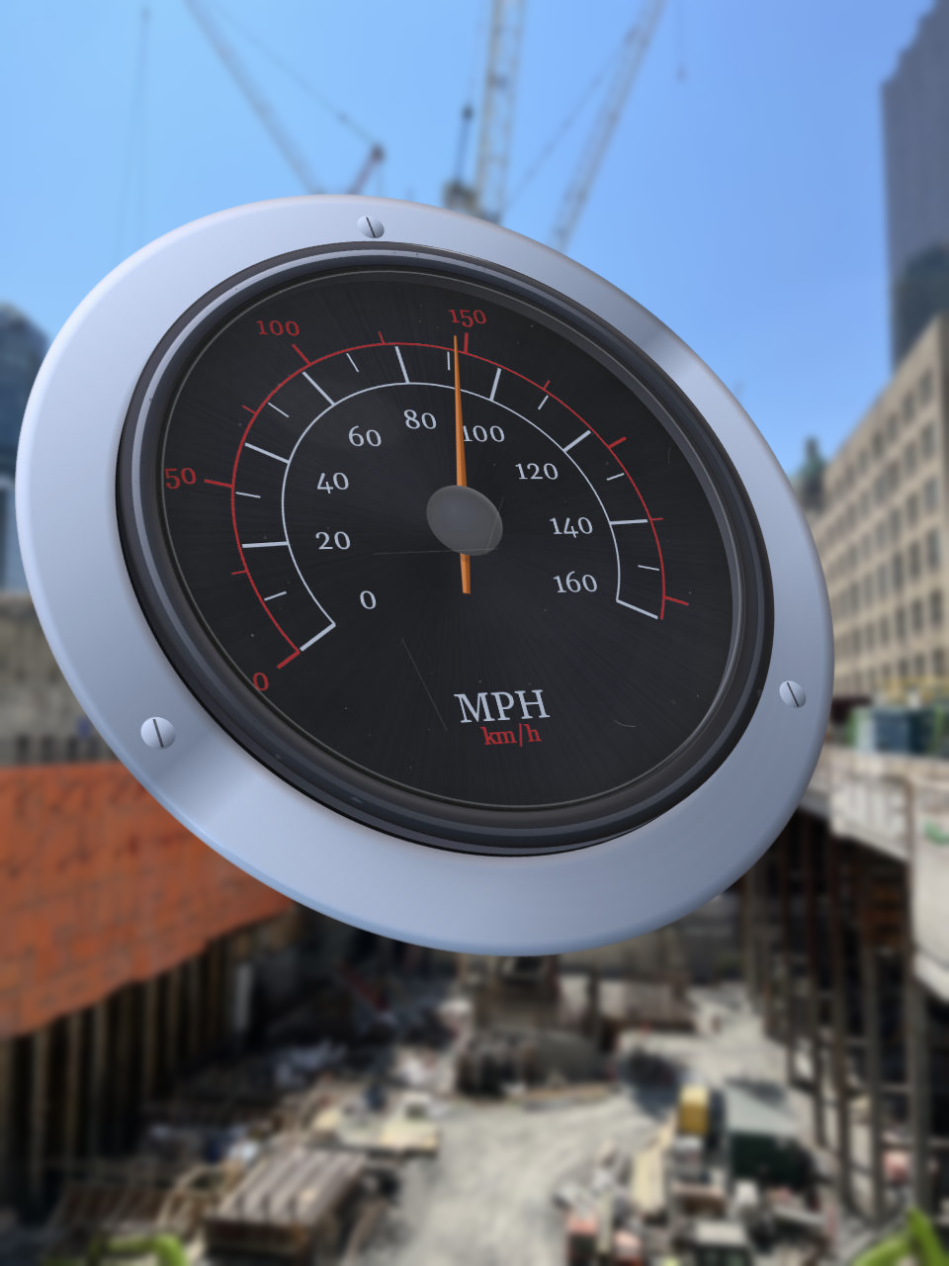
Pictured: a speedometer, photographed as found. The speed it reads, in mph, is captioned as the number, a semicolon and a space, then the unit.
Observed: 90; mph
